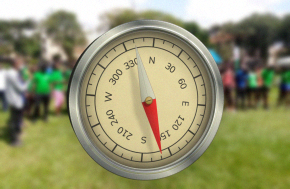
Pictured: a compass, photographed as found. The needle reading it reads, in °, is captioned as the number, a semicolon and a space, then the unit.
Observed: 160; °
